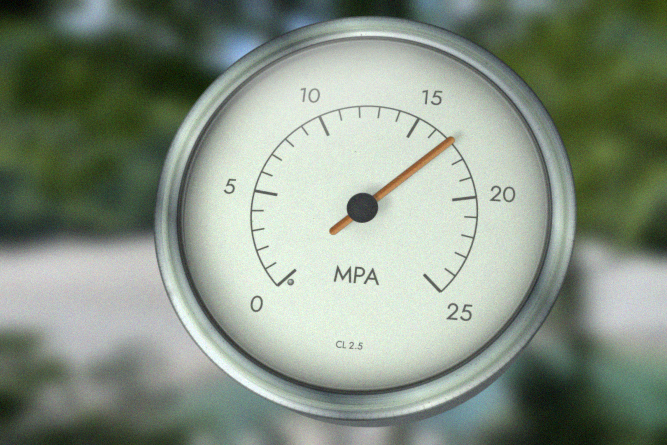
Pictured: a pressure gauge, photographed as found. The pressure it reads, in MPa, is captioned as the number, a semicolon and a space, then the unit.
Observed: 17; MPa
